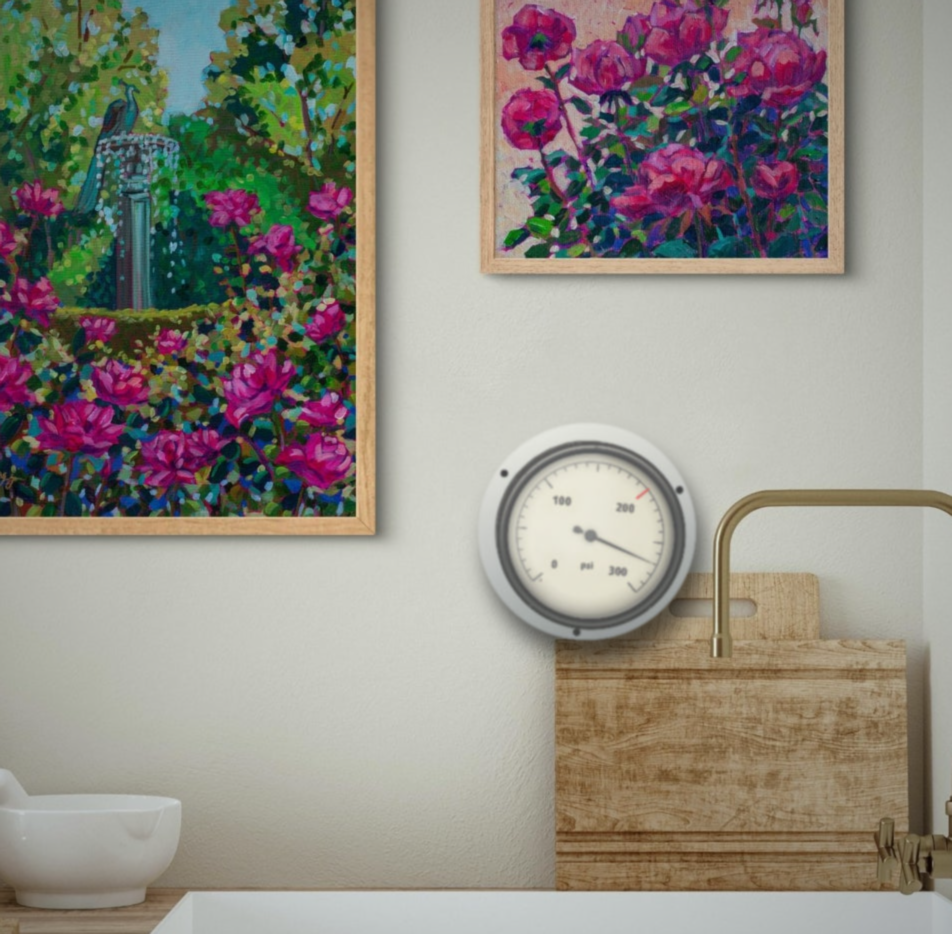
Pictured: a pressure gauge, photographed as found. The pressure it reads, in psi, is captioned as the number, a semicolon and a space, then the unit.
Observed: 270; psi
